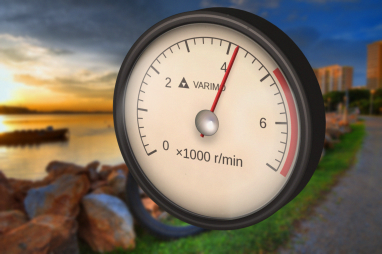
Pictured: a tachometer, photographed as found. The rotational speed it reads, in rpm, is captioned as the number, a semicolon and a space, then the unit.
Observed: 4200; rpm
